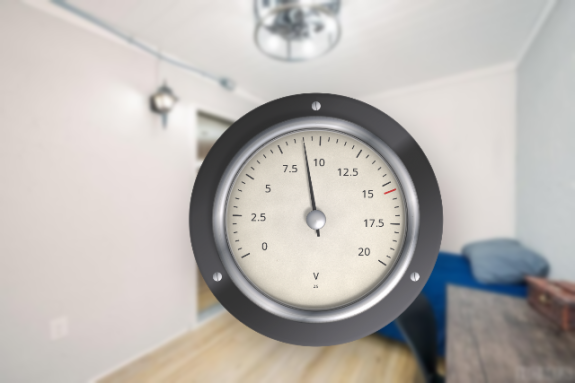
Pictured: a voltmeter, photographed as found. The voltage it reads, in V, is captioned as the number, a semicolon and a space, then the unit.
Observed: 9; V
